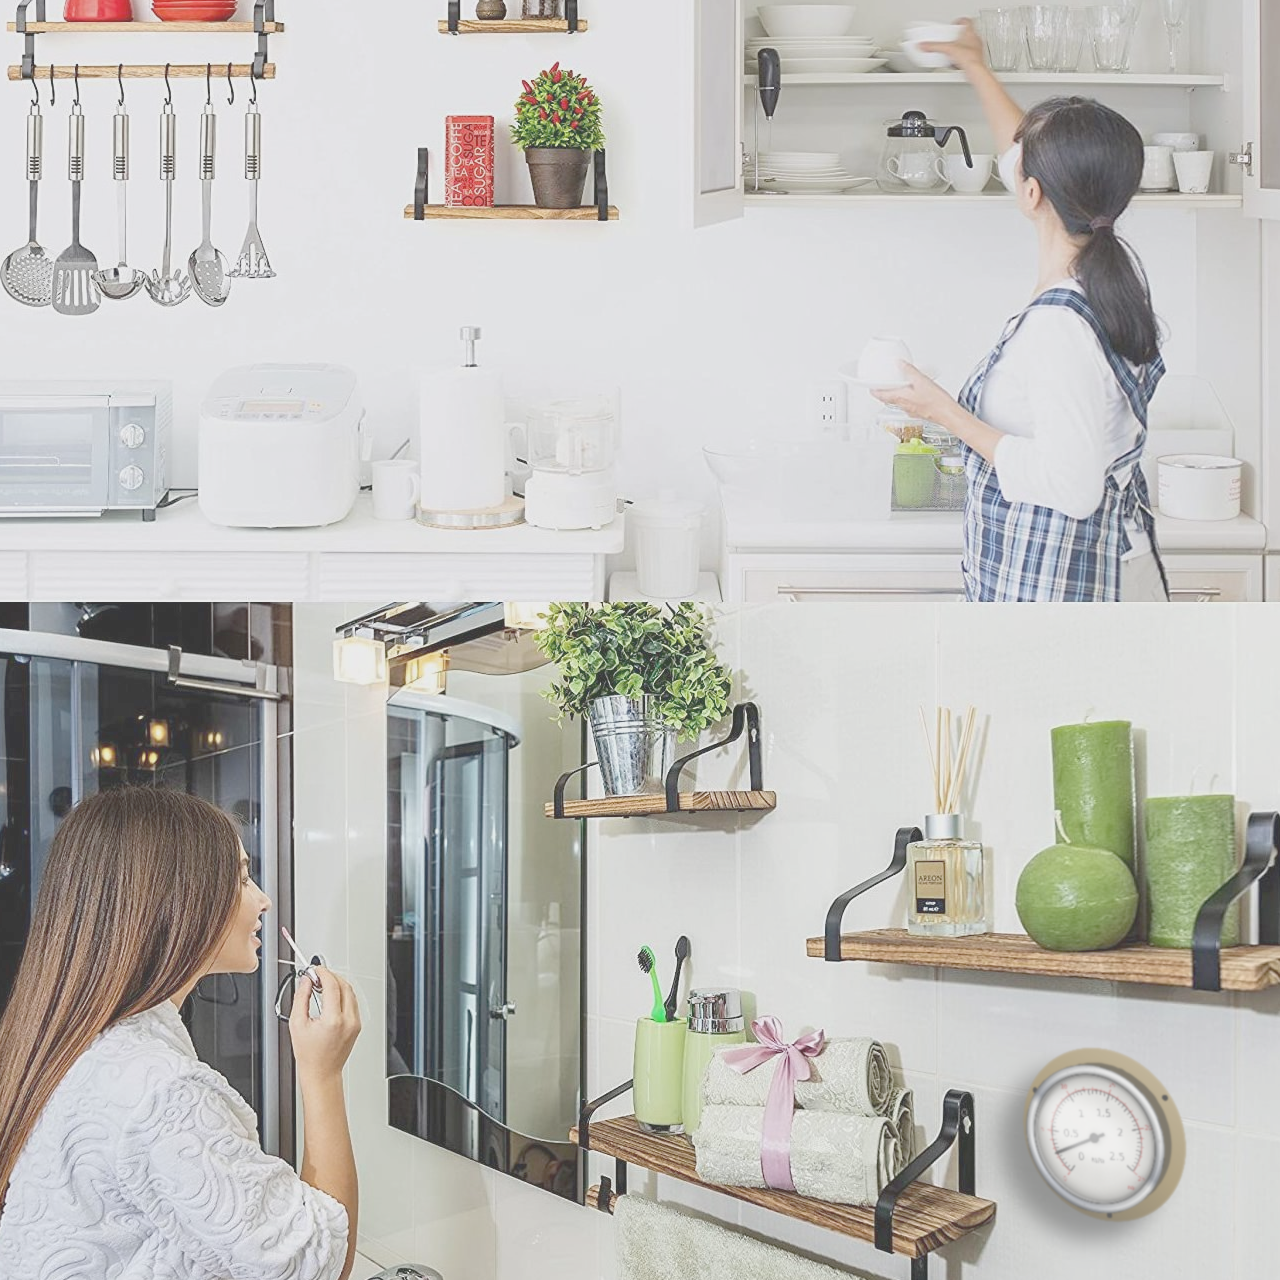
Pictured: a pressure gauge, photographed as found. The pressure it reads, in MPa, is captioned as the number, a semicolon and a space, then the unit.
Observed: 0.25; MPa
